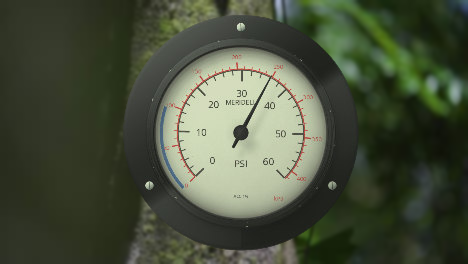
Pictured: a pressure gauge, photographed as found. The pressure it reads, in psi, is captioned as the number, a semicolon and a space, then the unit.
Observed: 36; psi
